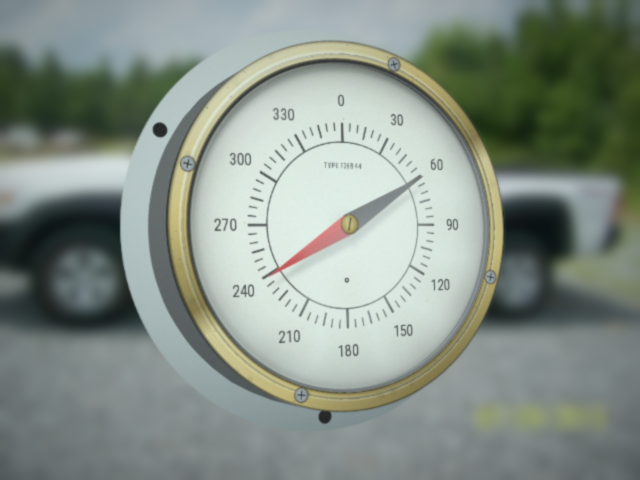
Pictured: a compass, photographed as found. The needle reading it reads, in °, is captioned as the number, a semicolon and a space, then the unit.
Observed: 240; °
